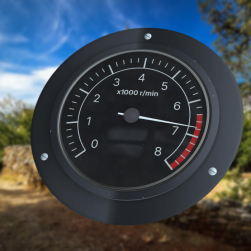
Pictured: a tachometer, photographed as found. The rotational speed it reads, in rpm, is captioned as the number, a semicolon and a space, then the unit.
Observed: 6800; rpm
